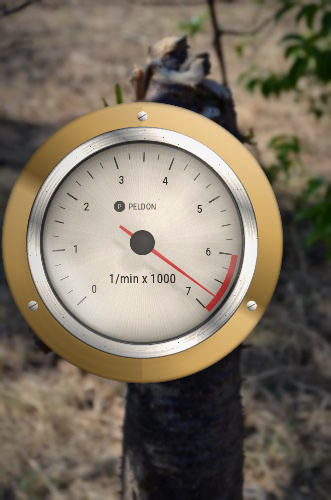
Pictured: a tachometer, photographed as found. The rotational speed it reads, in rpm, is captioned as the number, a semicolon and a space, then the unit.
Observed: 6750; rpm
